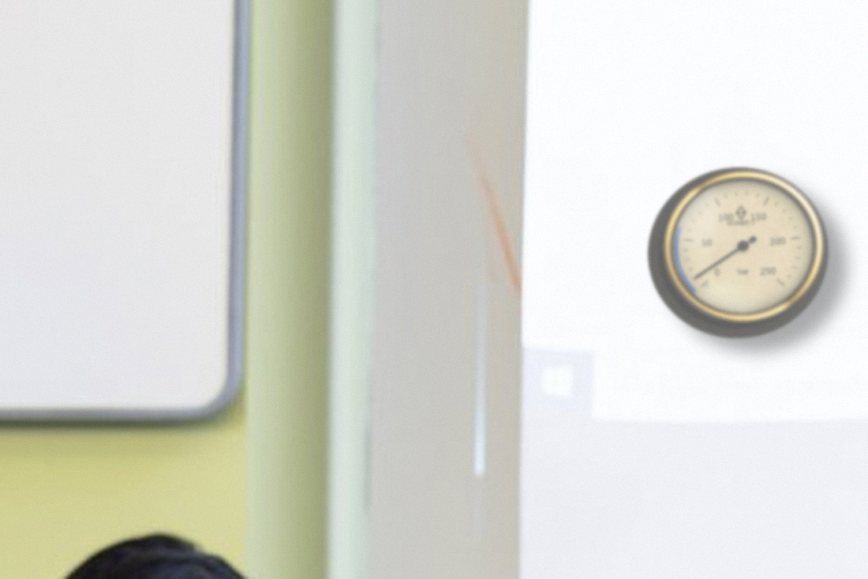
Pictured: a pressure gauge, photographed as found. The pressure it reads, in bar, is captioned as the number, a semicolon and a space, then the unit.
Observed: 10; bar
